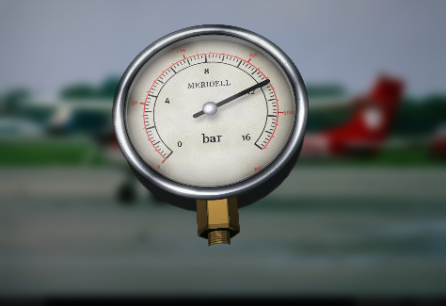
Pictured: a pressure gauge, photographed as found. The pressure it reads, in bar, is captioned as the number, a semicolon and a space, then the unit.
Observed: 12; bar
